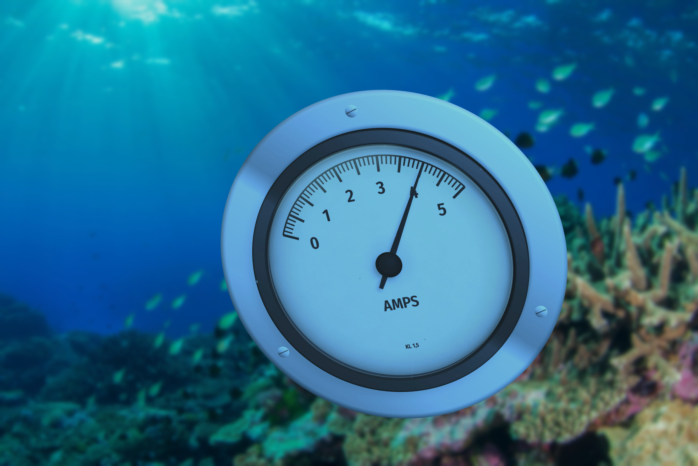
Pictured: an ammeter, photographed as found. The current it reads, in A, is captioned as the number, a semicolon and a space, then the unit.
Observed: 4; A
